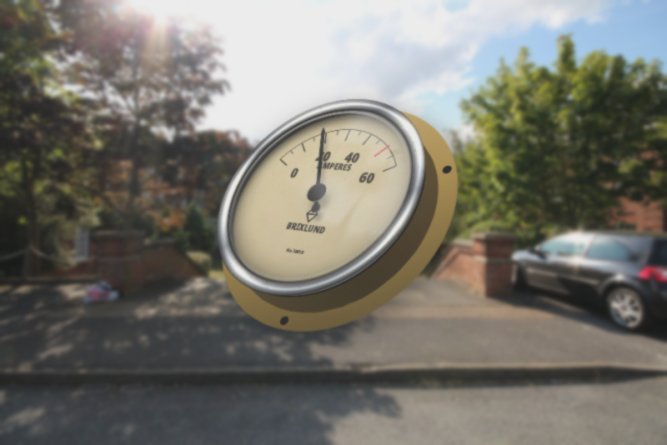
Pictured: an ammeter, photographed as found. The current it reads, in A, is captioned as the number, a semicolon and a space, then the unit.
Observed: 20; A
